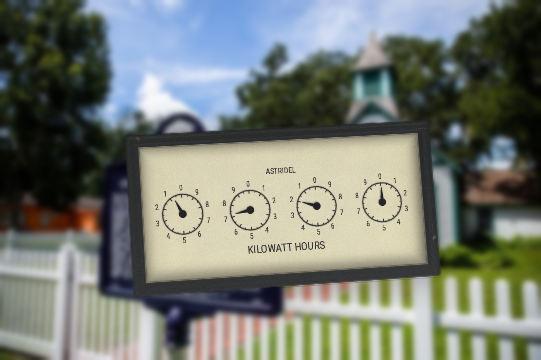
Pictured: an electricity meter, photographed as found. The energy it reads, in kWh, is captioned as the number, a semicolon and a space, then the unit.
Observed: 720; kWh
